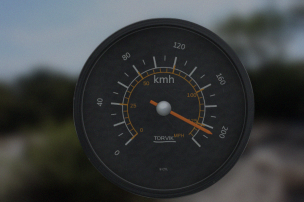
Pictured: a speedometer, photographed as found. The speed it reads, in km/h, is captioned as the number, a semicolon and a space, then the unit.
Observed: 205; km/h
